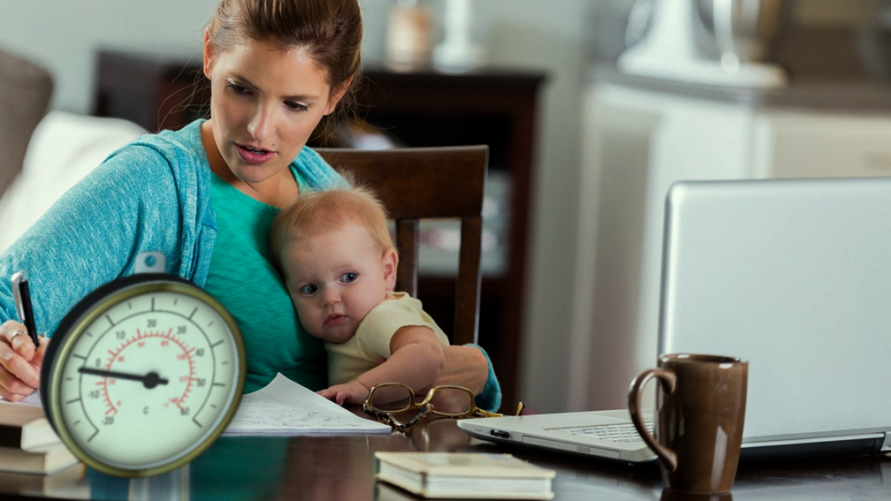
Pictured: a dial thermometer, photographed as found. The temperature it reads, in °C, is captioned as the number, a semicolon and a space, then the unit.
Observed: -2.5; °C
